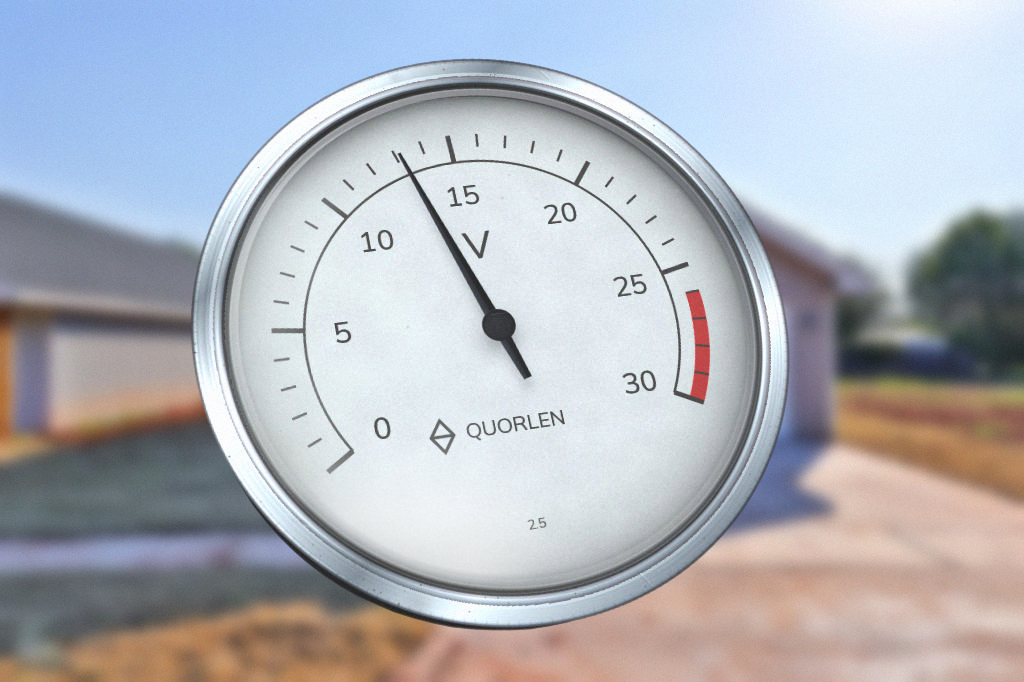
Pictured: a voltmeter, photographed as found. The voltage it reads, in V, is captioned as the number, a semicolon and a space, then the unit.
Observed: 13; V
